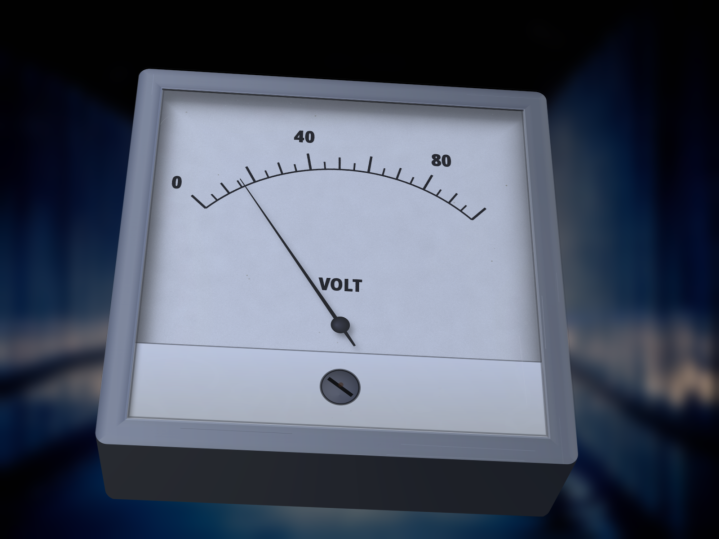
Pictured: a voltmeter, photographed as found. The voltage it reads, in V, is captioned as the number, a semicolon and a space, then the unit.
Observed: 15; V
